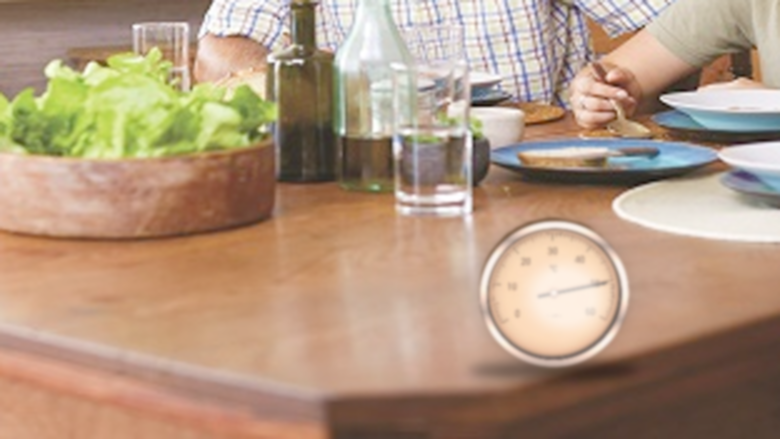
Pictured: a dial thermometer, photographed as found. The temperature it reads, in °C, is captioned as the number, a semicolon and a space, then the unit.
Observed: 50; °C
